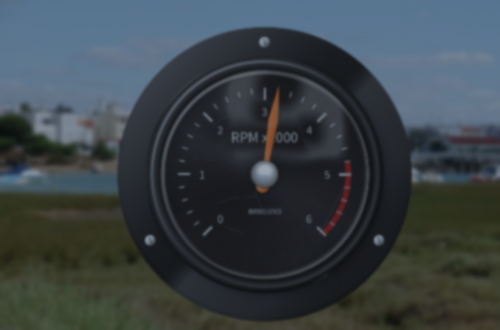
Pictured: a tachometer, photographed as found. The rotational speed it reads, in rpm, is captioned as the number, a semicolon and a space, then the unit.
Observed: 3200; rpm
